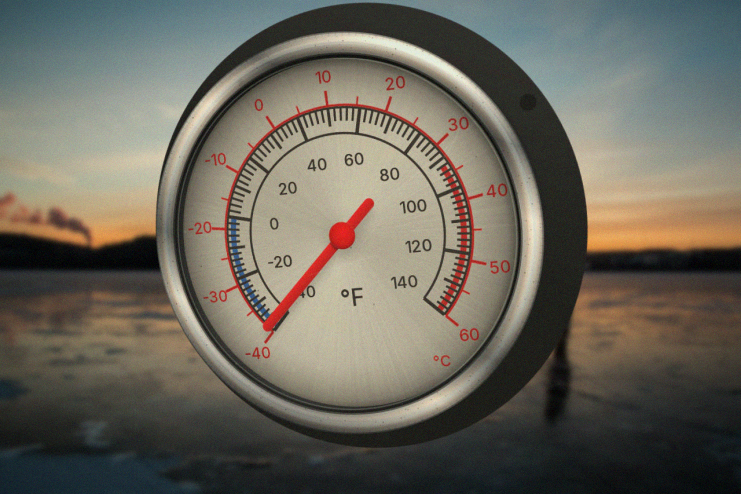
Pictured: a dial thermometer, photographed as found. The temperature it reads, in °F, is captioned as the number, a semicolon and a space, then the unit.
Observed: -38; °F
